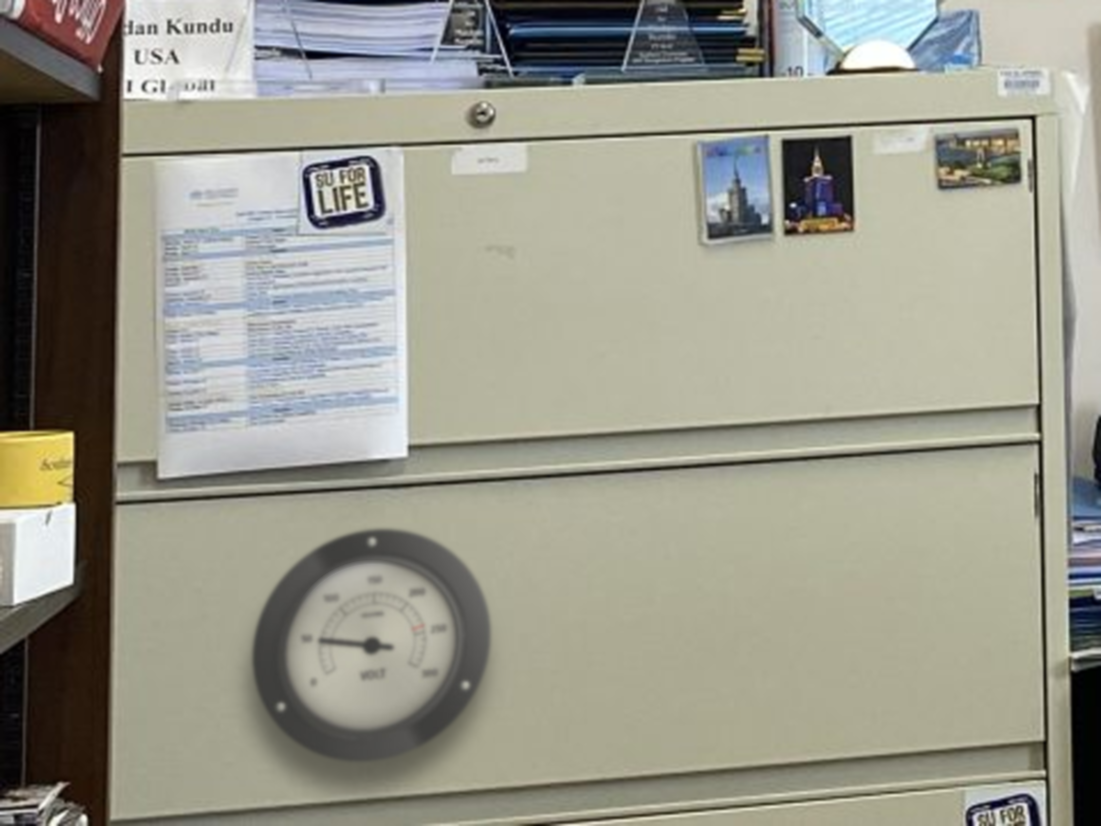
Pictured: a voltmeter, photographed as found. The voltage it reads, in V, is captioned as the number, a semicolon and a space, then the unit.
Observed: 50; V
